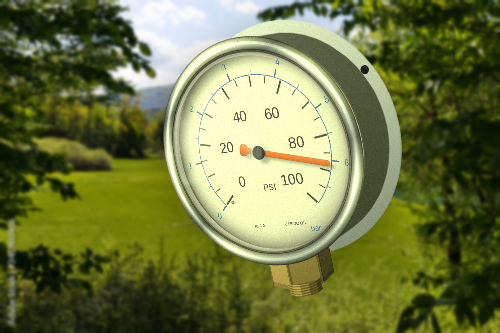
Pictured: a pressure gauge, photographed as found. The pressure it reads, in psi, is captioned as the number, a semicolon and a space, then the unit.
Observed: 87.5; psi
